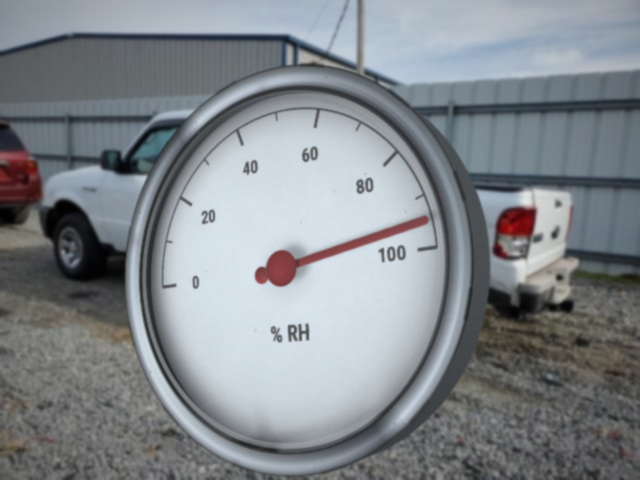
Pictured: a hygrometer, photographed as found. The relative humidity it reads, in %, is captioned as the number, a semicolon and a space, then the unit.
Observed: 95; %
